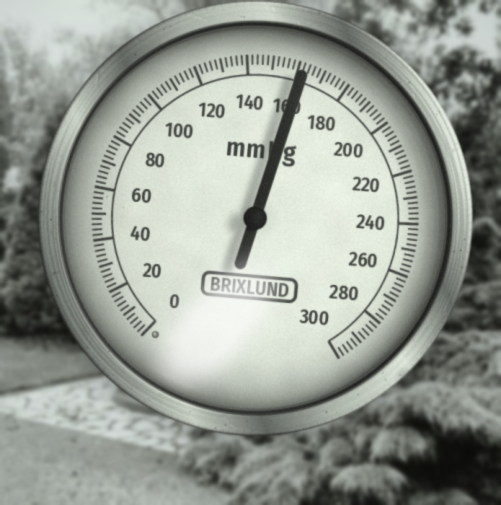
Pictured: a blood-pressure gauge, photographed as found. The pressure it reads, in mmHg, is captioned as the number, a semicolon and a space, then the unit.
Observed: 162; mmHg
